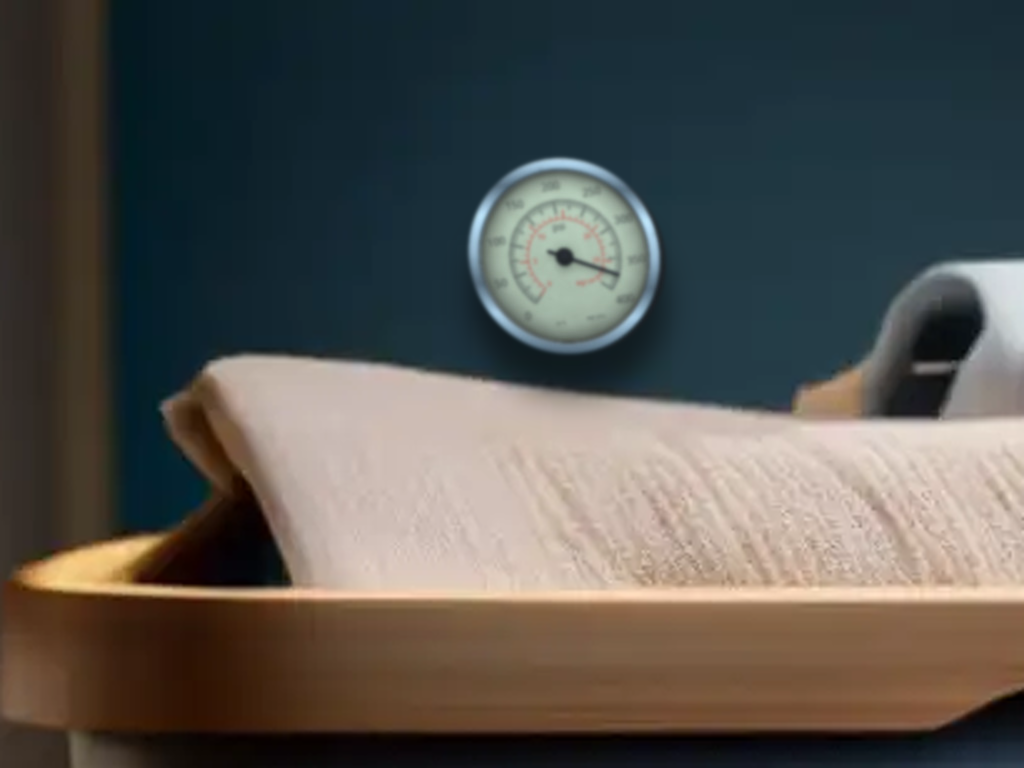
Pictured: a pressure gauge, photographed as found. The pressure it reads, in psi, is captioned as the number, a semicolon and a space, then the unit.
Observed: 375; psi
